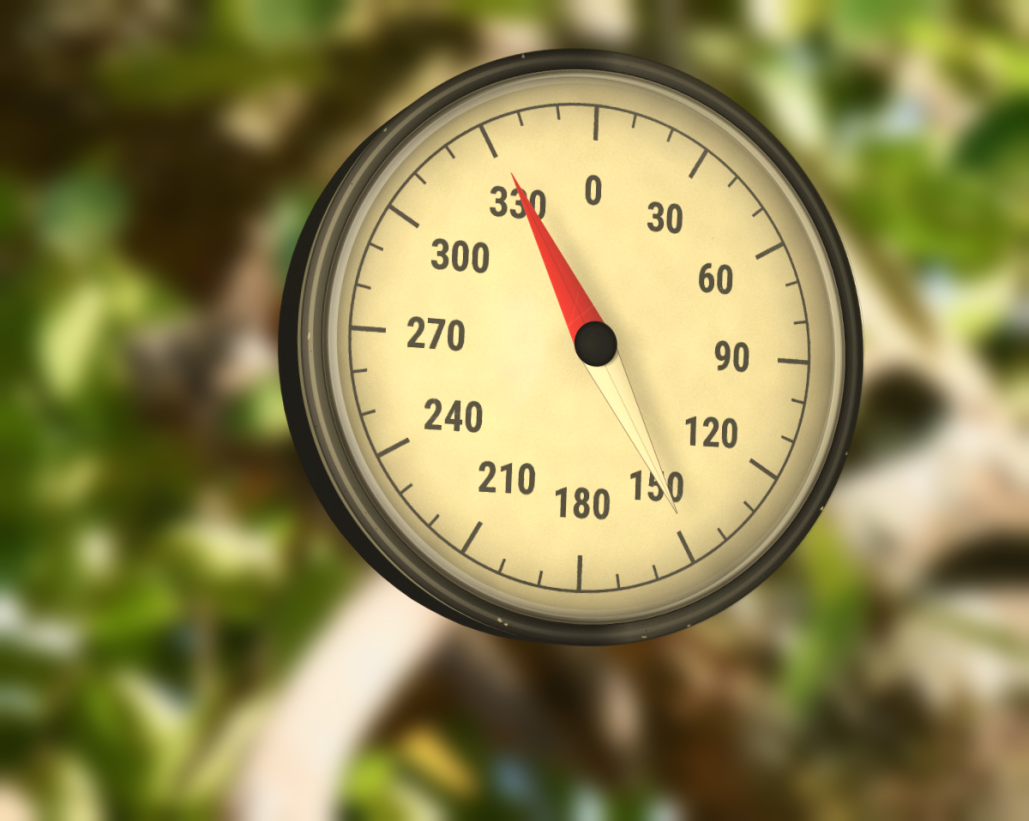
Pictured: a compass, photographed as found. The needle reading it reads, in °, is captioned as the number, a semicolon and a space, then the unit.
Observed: 330; °
